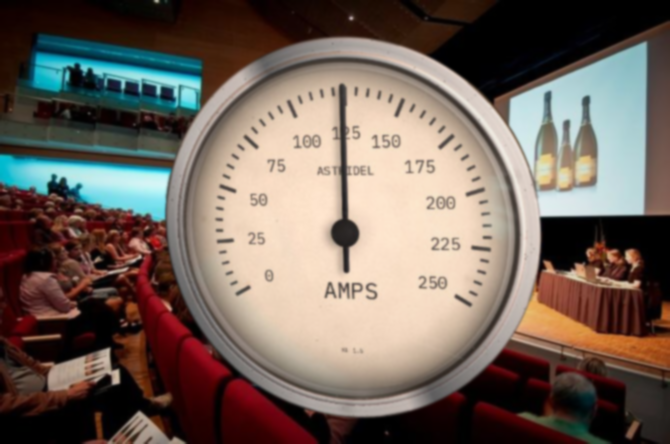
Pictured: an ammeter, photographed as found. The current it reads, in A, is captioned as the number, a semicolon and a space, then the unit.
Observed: 125; A
